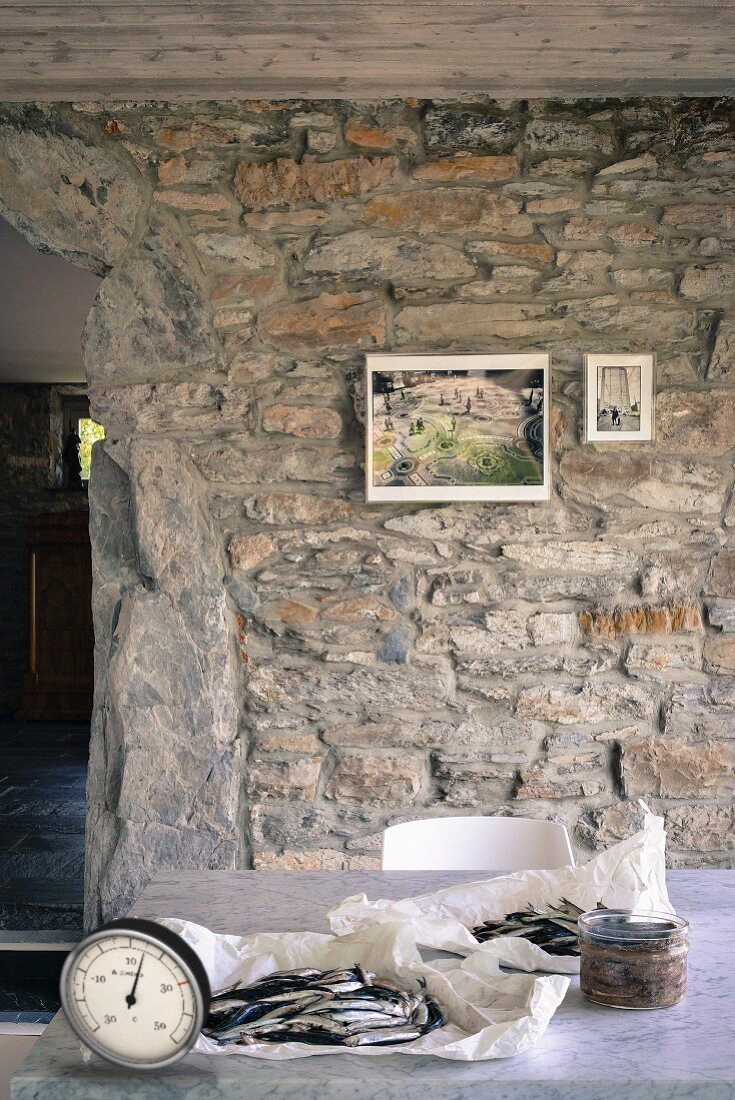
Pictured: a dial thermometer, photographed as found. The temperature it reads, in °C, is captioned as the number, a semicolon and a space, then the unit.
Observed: 15; °C
